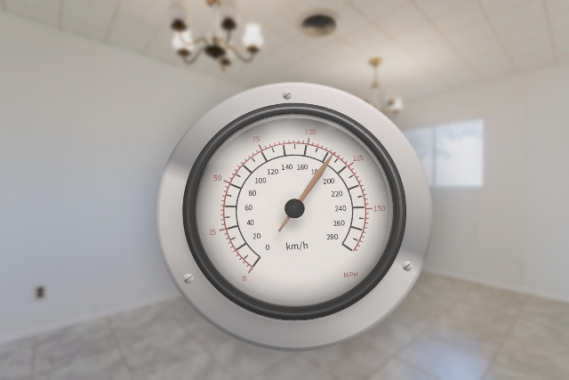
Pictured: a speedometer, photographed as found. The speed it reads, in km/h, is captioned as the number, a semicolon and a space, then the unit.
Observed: 185; km/h
